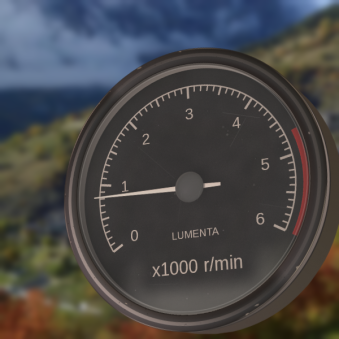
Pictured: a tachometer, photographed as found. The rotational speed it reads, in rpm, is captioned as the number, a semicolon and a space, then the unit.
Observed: 800; rpm
